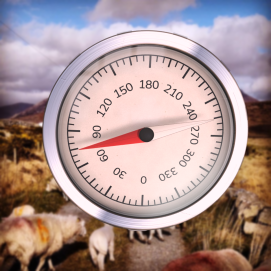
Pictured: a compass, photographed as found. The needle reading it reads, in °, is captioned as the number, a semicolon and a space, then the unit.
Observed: 75; °
